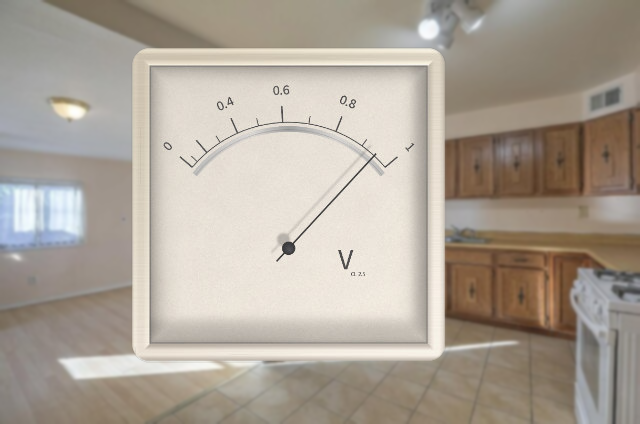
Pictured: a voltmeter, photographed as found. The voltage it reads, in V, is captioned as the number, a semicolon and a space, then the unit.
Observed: 0.95; V
